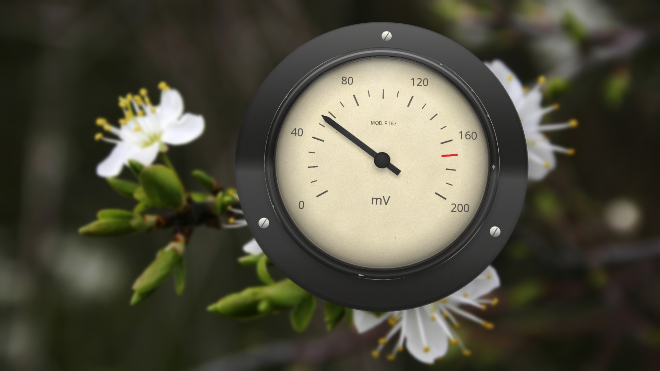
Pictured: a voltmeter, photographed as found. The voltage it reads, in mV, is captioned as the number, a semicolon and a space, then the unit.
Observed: 55; mV
